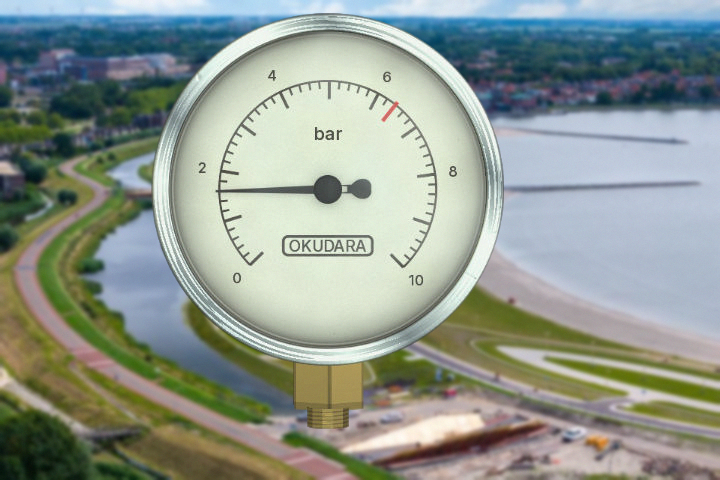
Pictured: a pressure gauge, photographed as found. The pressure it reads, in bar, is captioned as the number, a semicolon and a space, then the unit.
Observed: 1.6; bar
